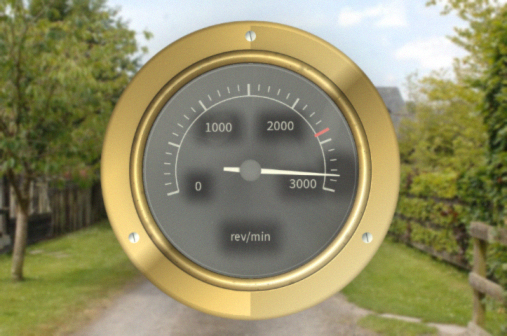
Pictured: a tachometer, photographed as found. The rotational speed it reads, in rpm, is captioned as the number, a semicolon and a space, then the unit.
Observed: 2850; rpm
